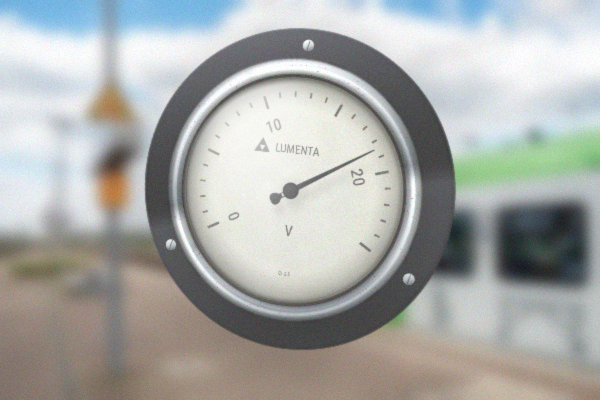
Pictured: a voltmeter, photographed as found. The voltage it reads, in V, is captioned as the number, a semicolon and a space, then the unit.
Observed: 18.5; V
